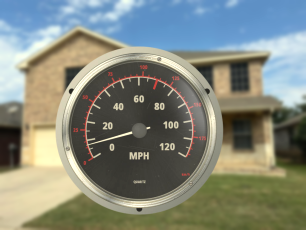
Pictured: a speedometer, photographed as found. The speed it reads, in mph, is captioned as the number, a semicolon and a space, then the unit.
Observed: 7.5; mph
